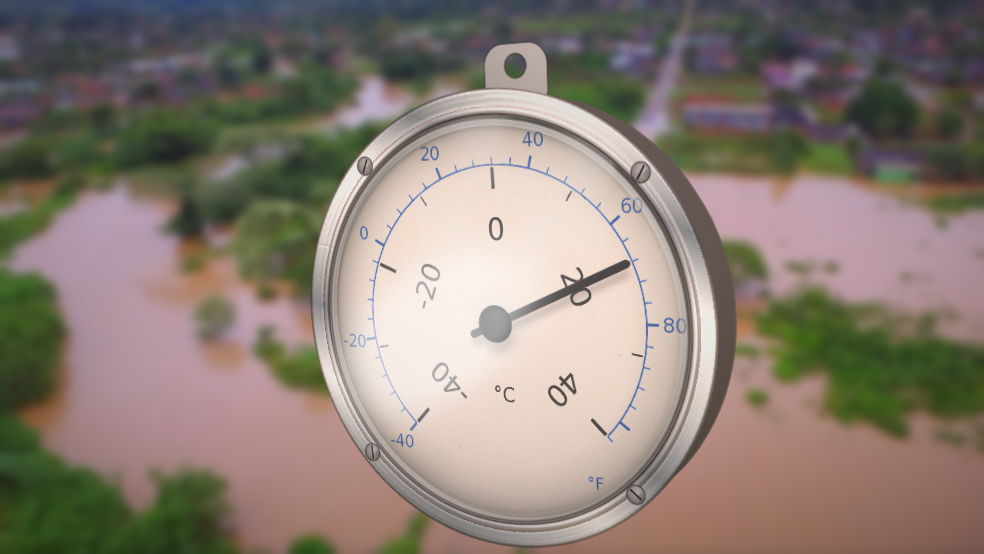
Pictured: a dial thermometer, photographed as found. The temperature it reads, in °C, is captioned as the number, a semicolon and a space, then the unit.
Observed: 20; °C
